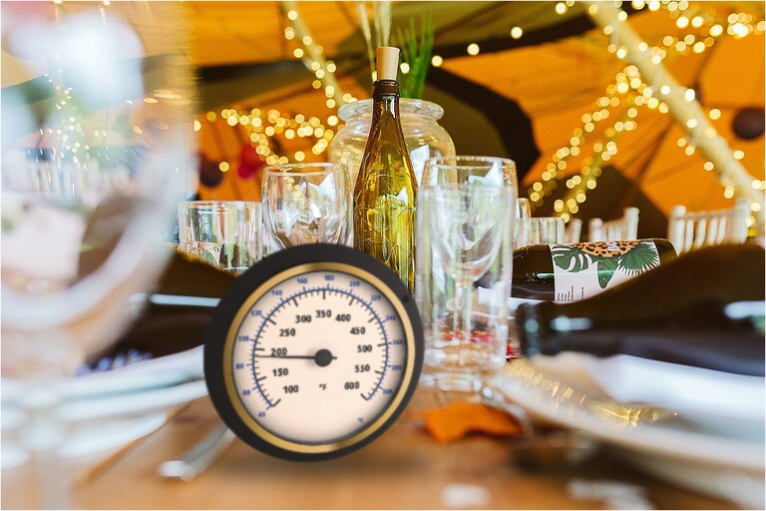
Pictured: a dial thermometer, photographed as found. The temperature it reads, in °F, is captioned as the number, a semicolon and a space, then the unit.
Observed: 190; °F
